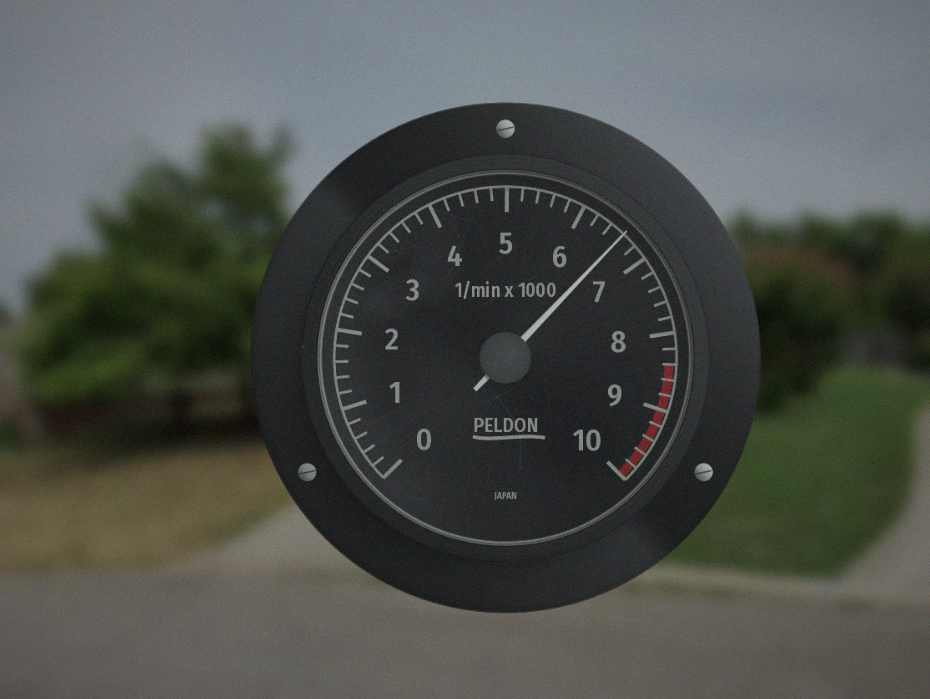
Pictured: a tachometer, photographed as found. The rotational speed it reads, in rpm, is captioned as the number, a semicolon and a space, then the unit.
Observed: 6600; rpm
